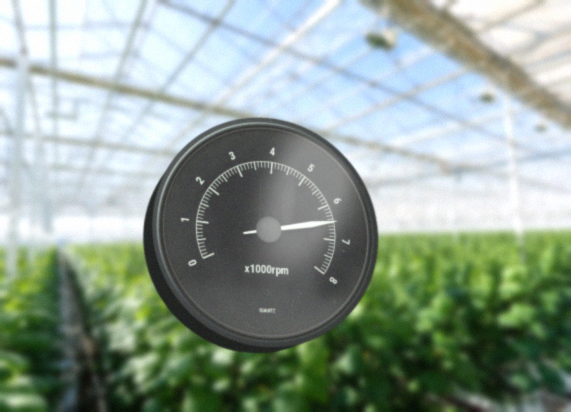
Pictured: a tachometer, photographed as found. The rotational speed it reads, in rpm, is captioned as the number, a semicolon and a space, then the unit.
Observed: 6500; rpm
